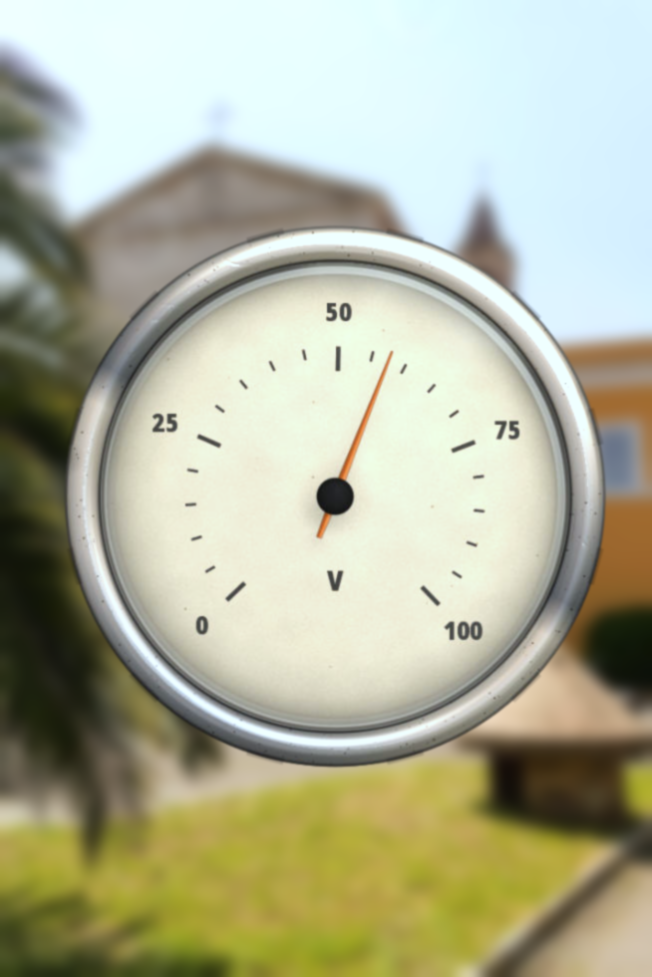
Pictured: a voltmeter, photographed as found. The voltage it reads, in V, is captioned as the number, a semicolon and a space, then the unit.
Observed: 57.5; V
